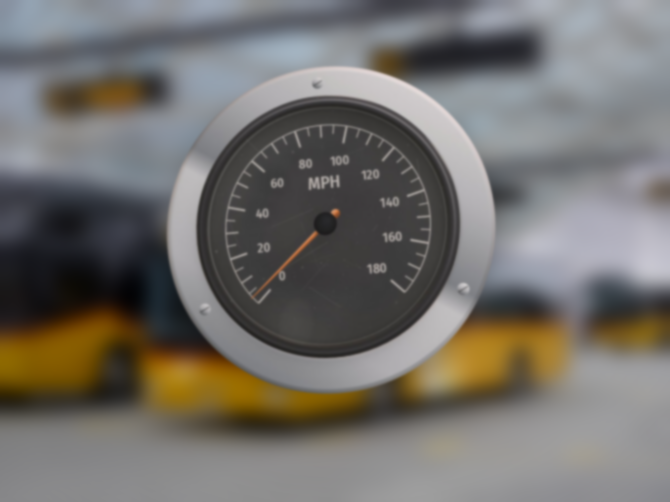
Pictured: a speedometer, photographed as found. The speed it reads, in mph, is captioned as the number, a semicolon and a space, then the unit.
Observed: 2.5; mph
